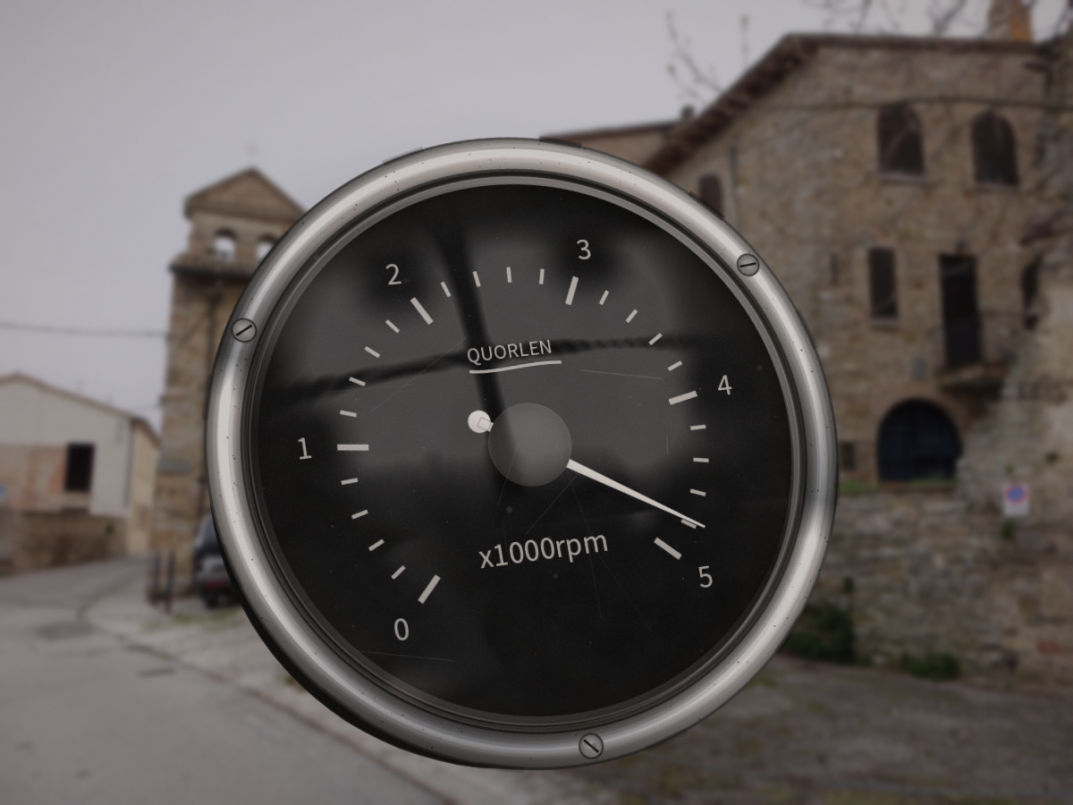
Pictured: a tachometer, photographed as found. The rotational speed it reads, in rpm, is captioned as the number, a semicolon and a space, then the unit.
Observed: 4800; rpm
